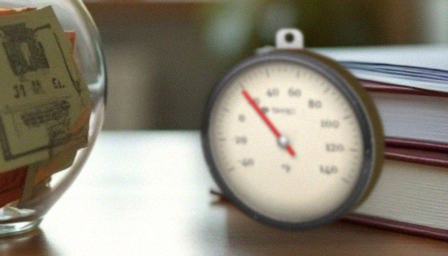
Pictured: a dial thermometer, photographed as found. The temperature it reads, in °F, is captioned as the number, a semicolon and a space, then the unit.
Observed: 20; °F
